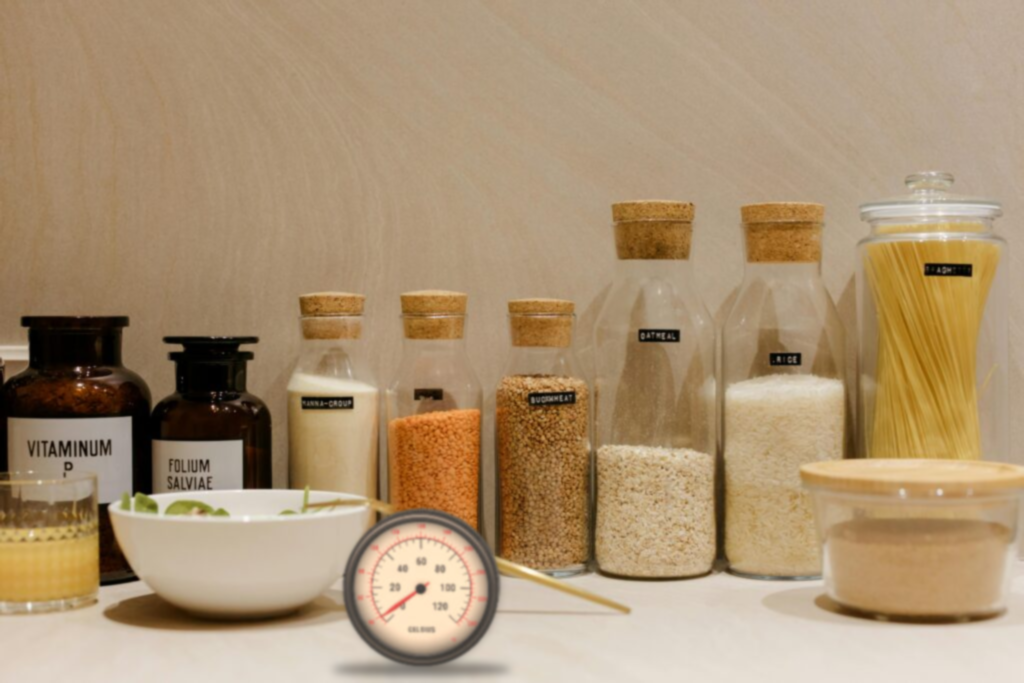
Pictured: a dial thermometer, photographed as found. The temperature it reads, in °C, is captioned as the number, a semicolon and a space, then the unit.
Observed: 4; °C
